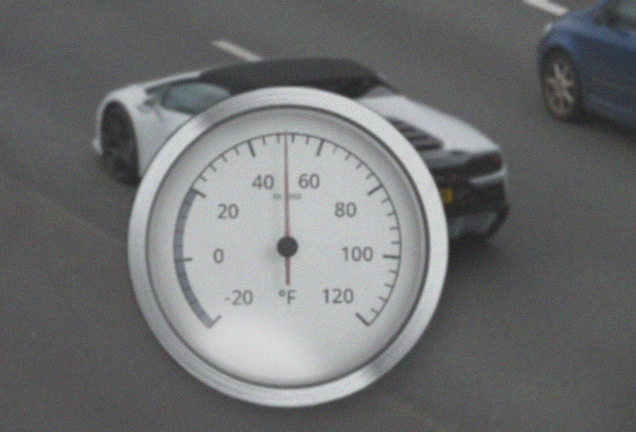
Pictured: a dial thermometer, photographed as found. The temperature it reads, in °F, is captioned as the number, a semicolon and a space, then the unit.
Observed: 50; °F
